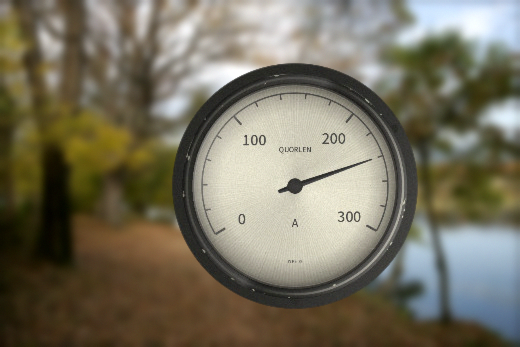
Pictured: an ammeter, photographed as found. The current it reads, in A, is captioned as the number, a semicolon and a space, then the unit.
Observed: 240; A
